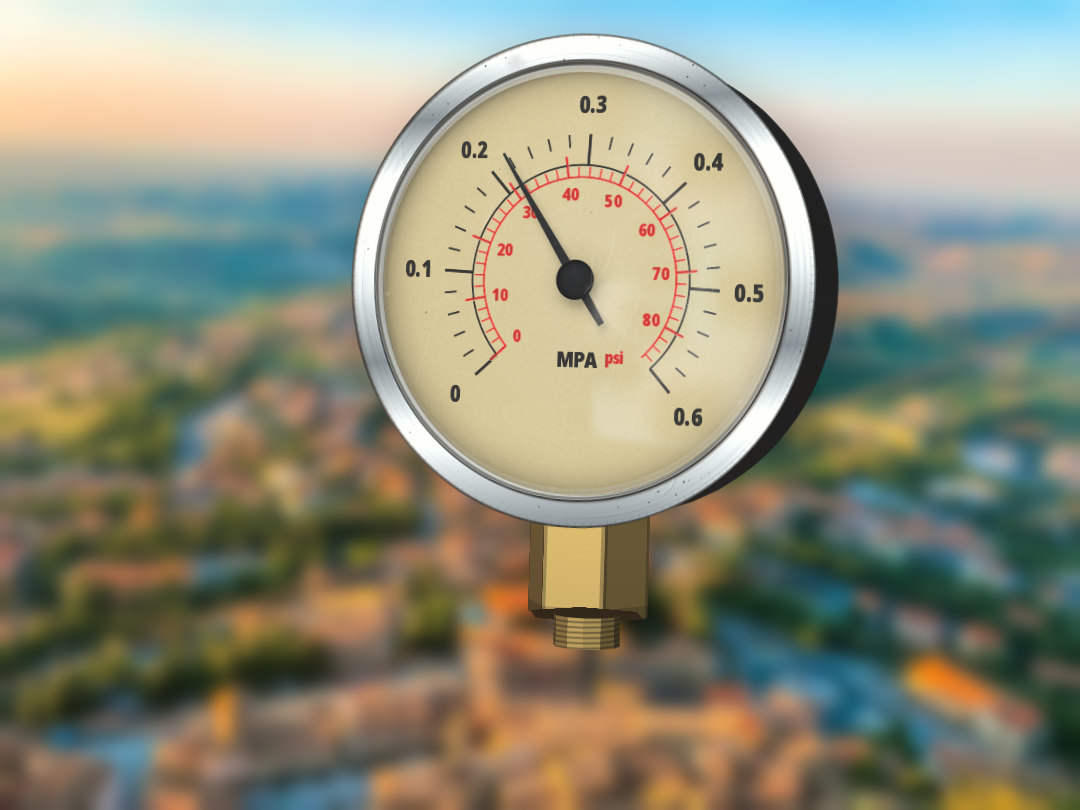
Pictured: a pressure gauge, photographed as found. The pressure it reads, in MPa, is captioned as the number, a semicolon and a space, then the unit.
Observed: 0.22; MPa
